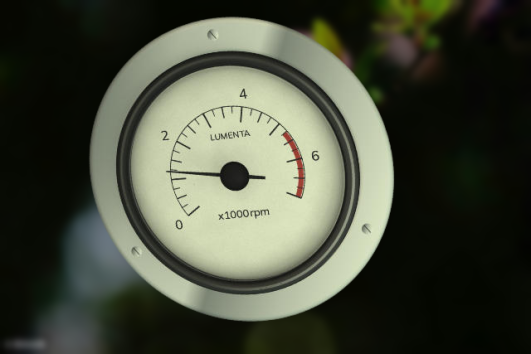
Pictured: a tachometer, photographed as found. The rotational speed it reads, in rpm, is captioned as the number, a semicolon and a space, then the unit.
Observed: 1250; rpm
